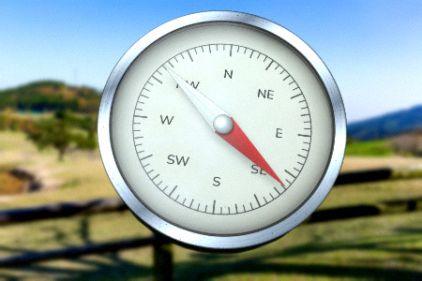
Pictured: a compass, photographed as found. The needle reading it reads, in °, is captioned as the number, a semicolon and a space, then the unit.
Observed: 130; °
